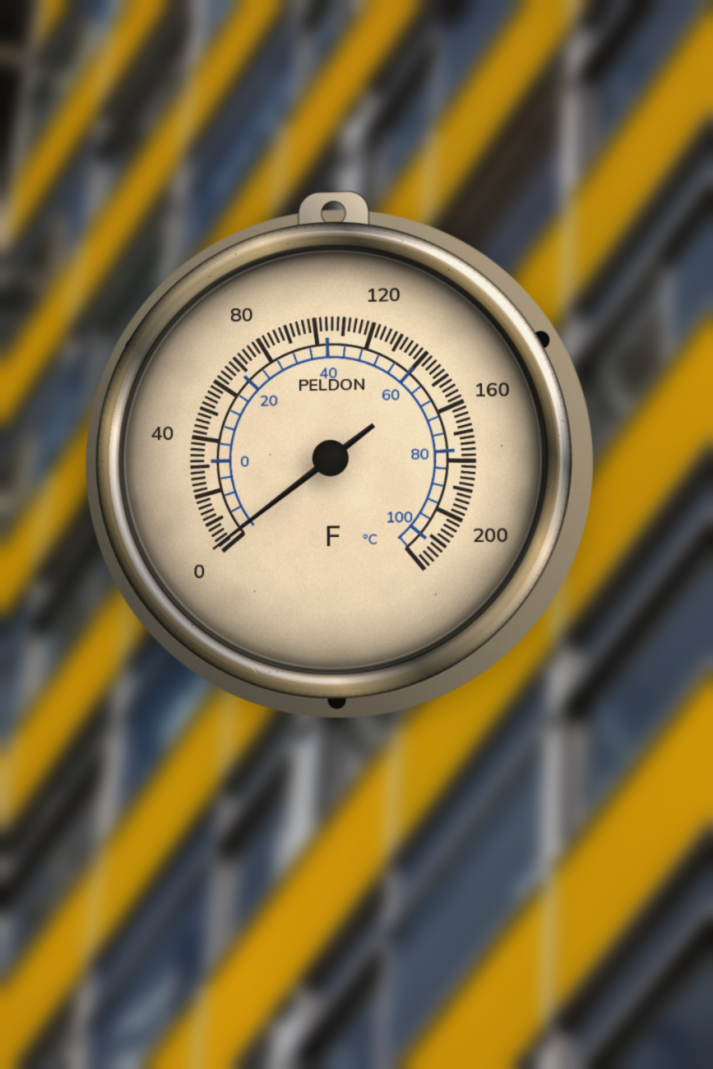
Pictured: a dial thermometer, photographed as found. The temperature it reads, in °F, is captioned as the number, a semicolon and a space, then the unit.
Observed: 2; °F
